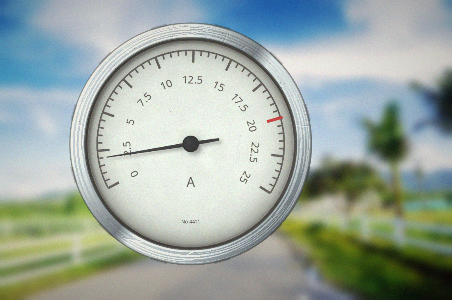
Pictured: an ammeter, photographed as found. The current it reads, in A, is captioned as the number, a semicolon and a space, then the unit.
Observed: 2; A
